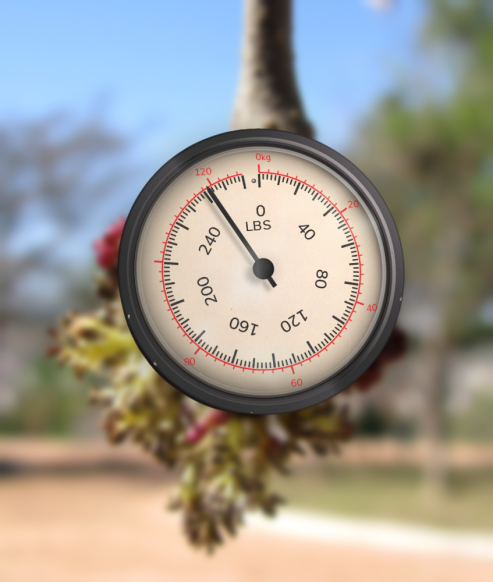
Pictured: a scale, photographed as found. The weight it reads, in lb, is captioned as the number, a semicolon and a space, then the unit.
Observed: 262; lb
